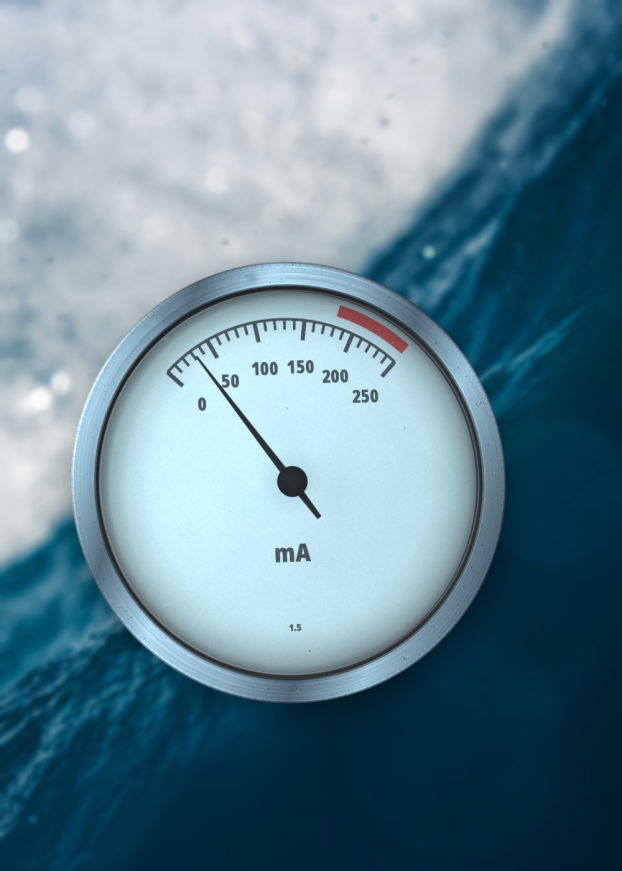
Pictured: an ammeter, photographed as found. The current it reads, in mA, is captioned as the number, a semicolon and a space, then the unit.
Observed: 30; mA
